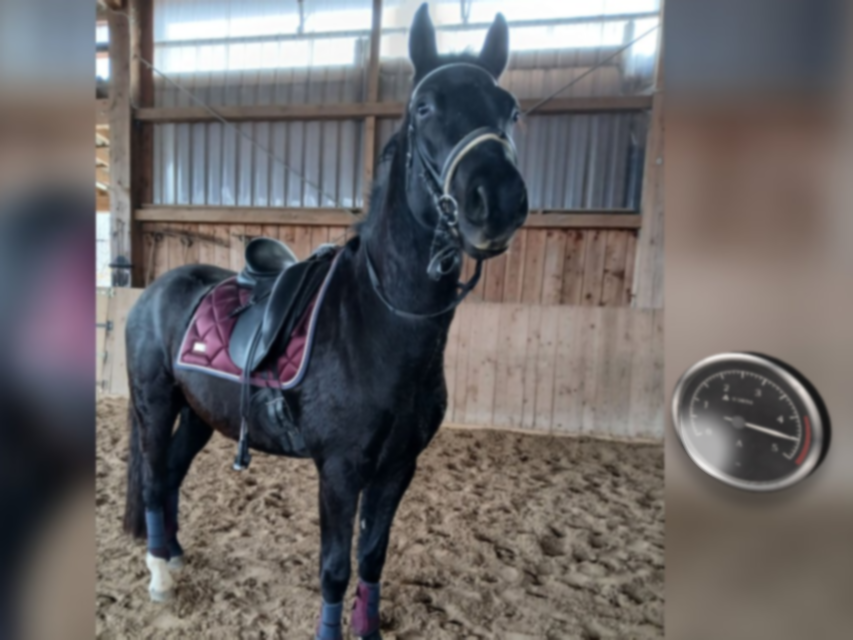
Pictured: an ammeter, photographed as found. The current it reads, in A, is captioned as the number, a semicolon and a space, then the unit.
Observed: 4.5; A
